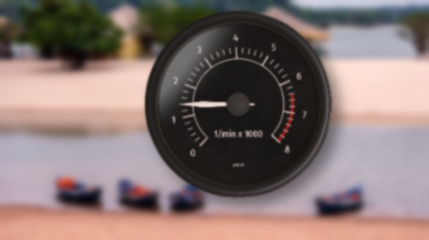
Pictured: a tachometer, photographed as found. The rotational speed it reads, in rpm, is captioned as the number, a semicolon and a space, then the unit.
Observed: 1400; rpm
